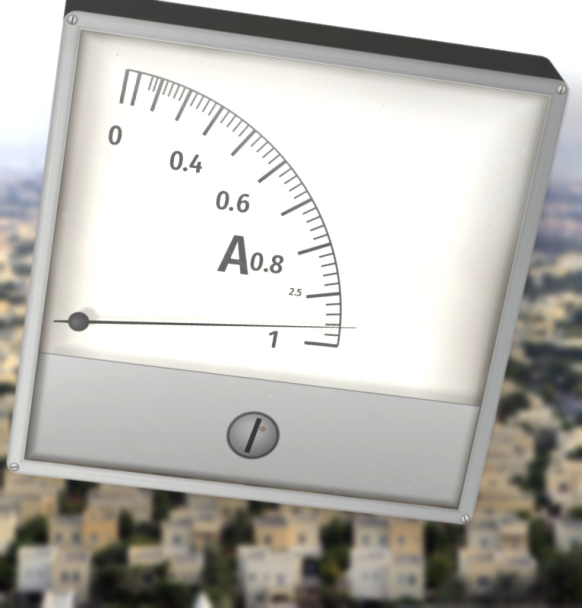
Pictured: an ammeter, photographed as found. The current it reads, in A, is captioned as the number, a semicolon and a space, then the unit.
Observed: 0.96; A
